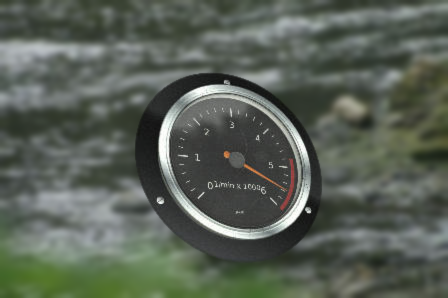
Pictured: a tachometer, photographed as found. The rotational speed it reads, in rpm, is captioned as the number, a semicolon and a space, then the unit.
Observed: 5600; rpm
